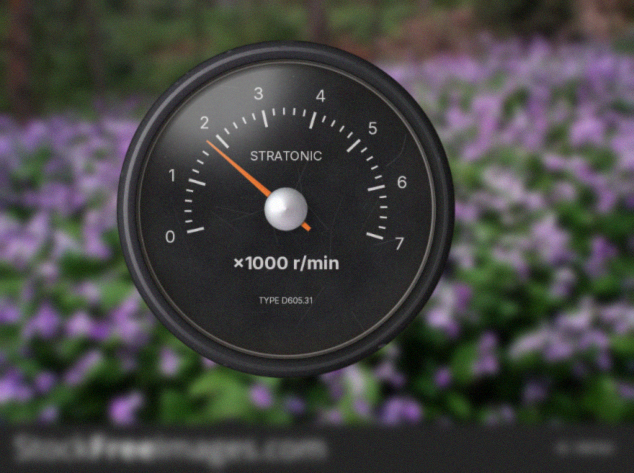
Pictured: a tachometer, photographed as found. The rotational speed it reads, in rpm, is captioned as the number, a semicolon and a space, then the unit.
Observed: 1800; rpm
